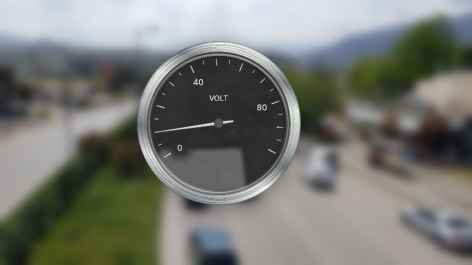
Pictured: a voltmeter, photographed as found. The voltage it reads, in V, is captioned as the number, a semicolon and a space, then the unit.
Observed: 10; V
